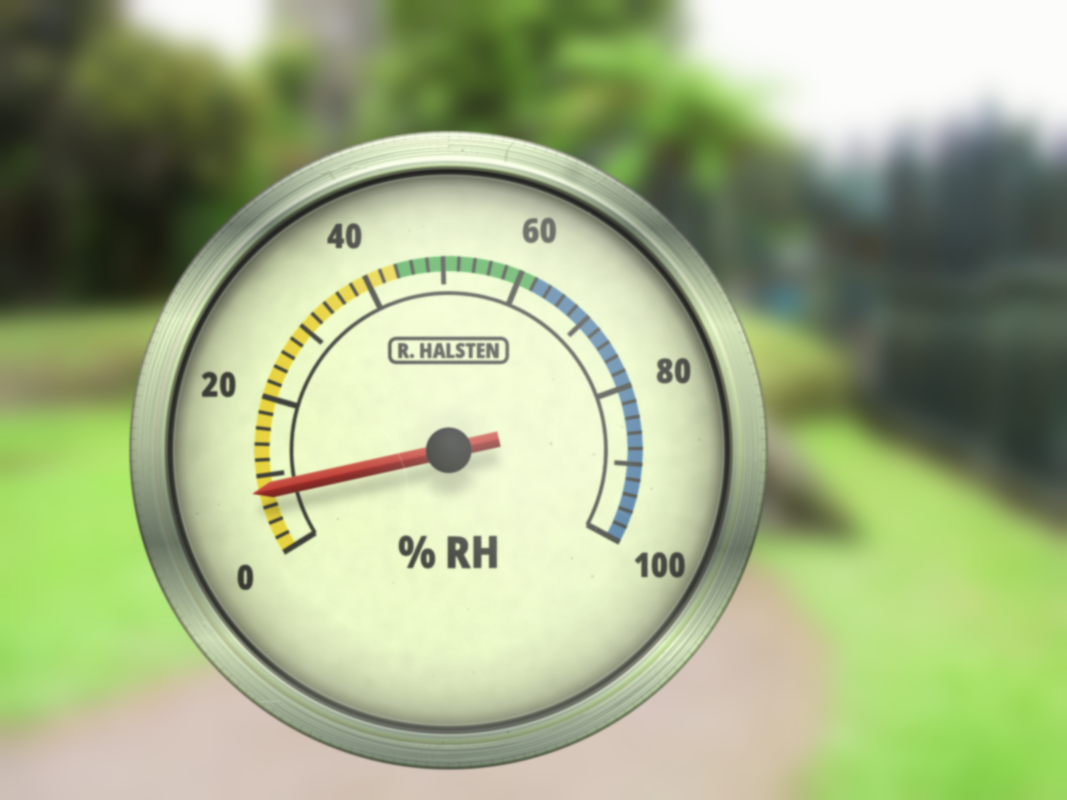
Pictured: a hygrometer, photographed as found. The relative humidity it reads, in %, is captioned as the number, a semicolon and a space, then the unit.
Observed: 8; %
